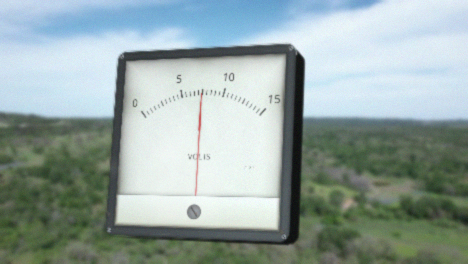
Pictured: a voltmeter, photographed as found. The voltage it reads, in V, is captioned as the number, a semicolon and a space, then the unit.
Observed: 7.5; V
